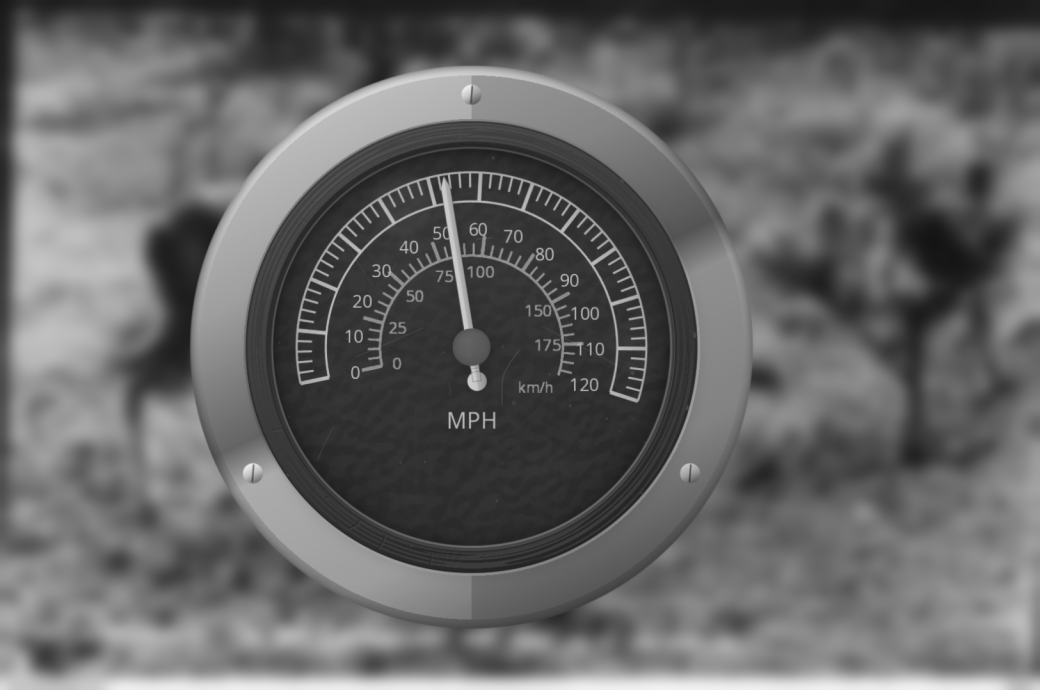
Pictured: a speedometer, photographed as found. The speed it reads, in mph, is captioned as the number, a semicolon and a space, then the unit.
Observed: 53; mph
